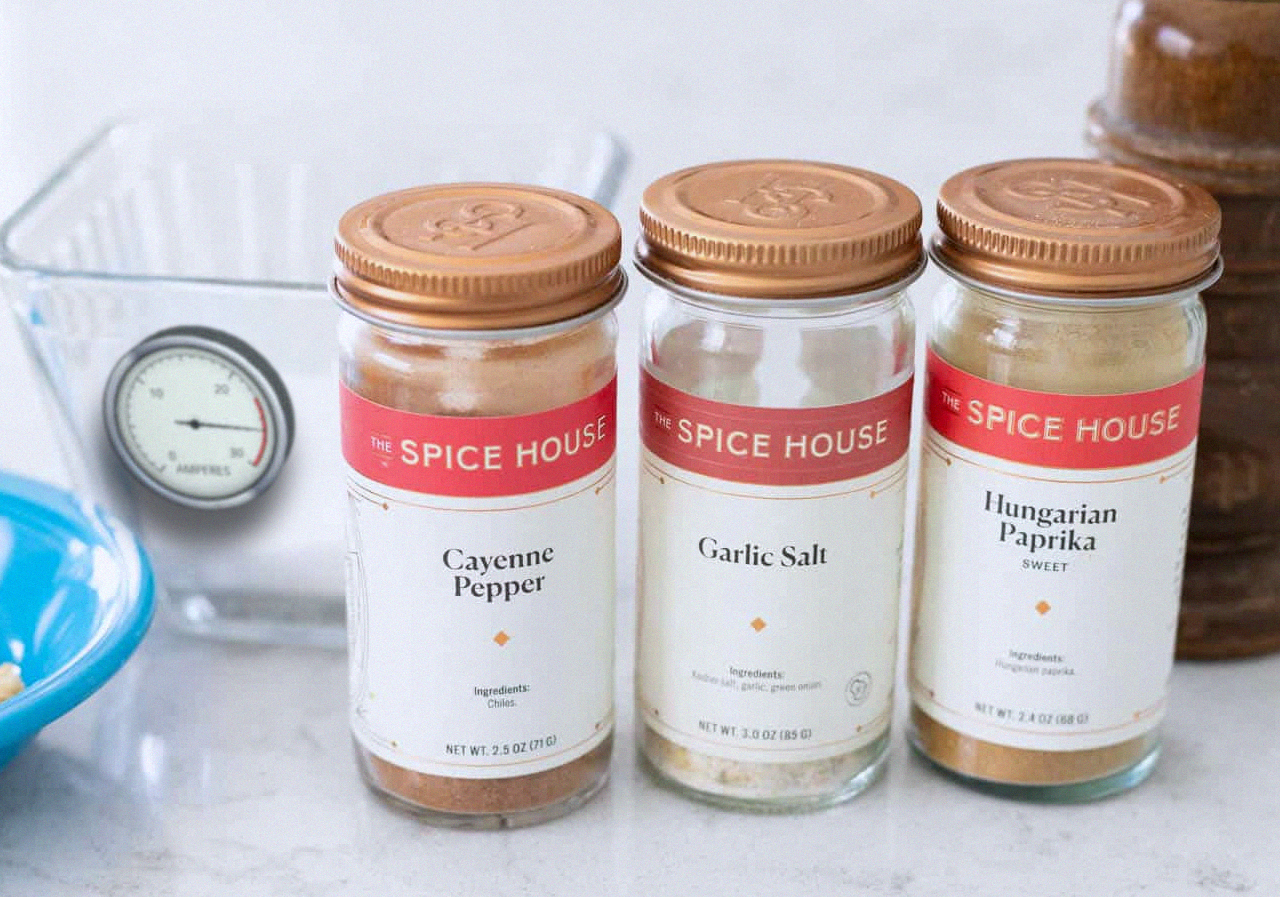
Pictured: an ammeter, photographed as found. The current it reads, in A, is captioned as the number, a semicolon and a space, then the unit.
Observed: 26; A
